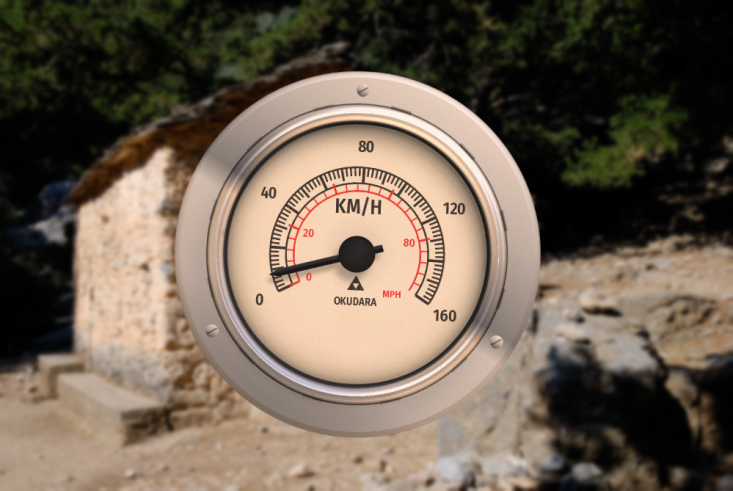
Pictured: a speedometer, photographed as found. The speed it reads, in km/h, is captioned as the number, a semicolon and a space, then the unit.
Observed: 8; km/h
